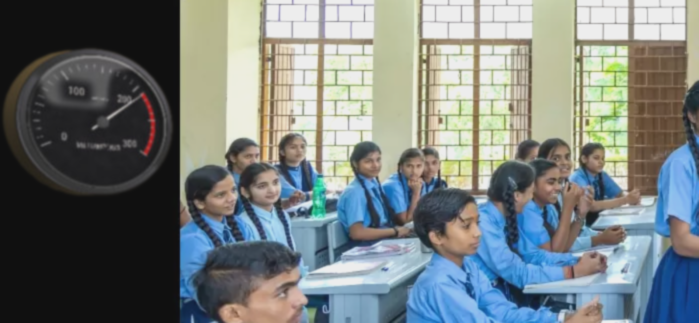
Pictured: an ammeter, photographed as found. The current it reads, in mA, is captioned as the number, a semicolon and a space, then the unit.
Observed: 210; mA
